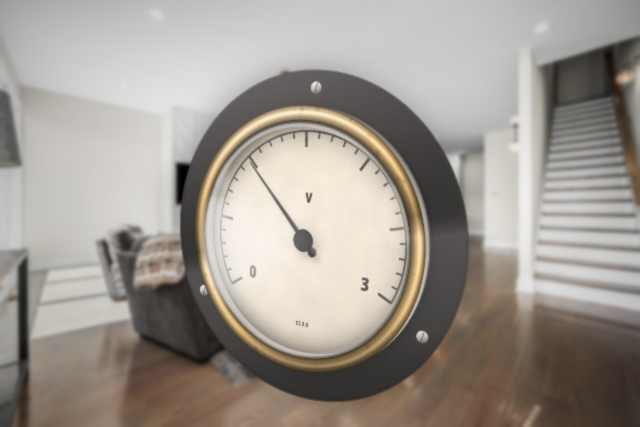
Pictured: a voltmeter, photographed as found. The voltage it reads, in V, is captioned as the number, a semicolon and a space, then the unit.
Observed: 1; V
